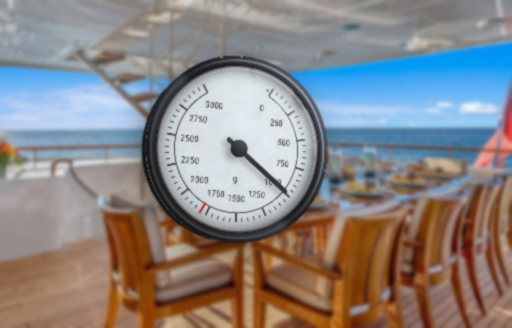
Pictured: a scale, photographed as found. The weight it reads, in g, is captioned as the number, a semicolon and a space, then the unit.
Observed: 1000; g
